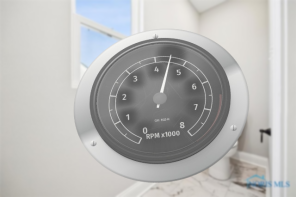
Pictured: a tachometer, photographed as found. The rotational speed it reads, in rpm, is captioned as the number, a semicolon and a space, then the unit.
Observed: 4500; rpm
